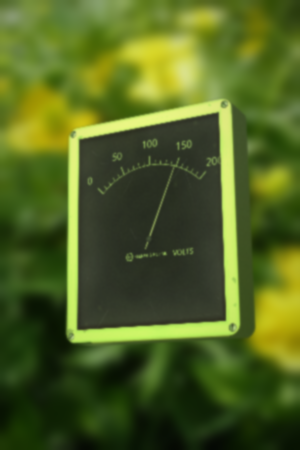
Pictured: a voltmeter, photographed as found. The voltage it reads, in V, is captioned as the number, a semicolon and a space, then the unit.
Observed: 150; V
